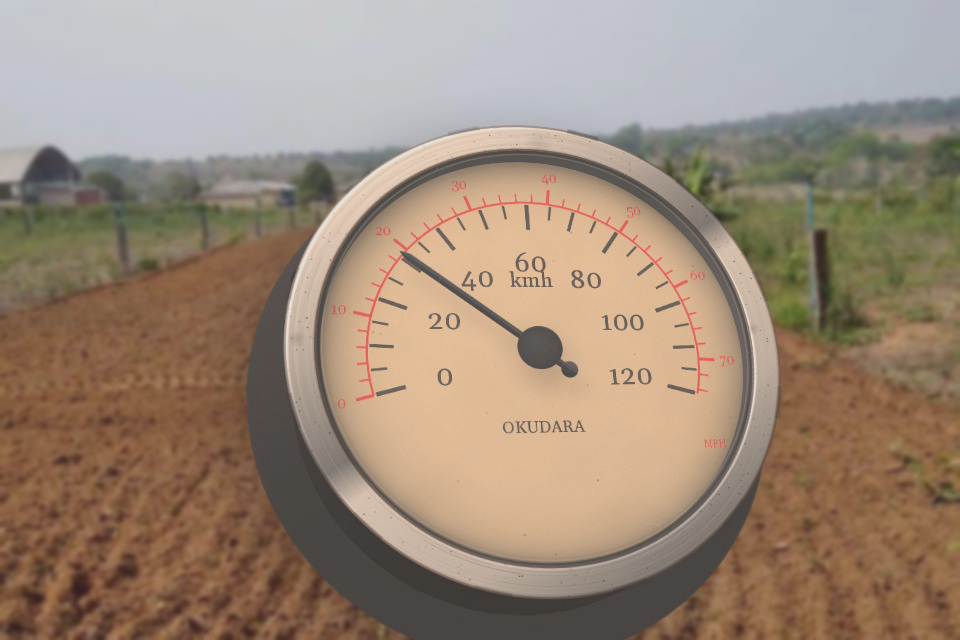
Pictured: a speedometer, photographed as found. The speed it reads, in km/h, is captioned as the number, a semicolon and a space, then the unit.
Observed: 30; km/h
